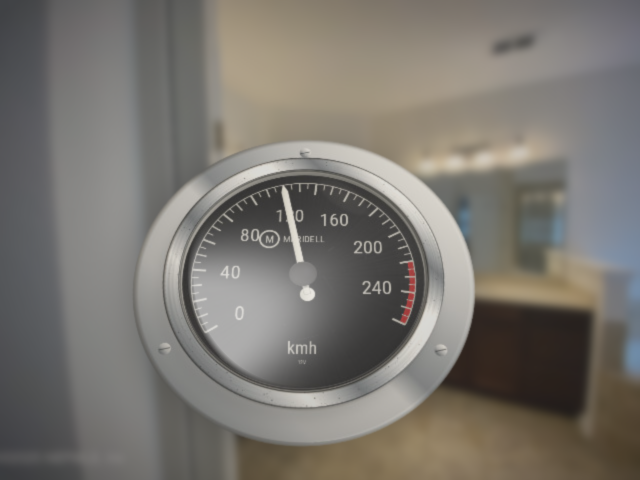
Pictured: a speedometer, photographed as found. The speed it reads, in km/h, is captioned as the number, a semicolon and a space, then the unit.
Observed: 120; km/h
